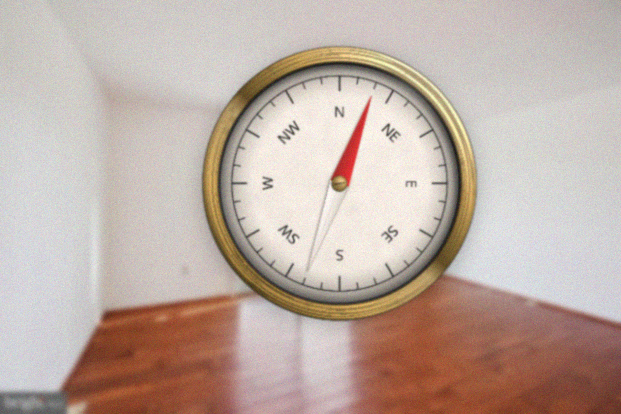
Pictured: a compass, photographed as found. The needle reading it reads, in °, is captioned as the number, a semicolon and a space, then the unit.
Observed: 20; °
